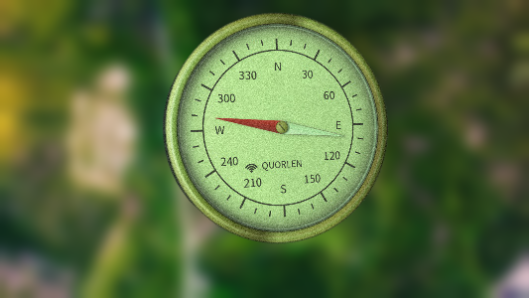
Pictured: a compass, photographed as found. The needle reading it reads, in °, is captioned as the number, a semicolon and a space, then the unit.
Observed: 280; °
